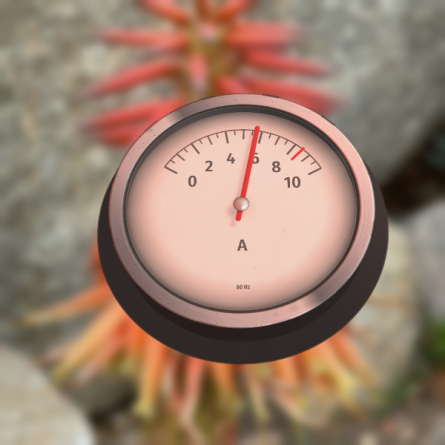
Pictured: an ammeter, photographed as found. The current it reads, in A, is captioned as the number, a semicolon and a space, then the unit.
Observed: 5.75; A
